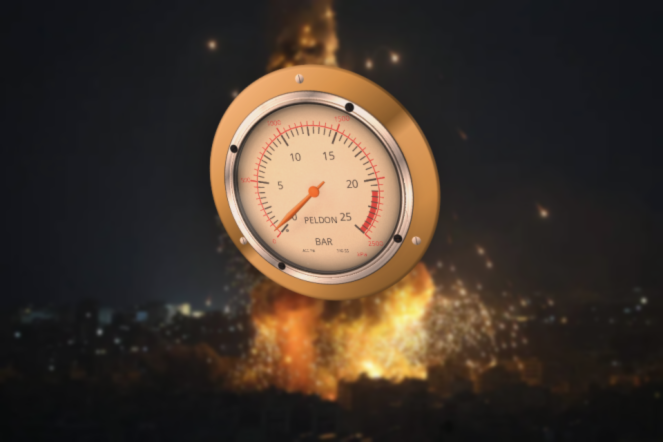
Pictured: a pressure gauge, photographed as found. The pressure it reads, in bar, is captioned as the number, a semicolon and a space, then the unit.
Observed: 0.5; bar
